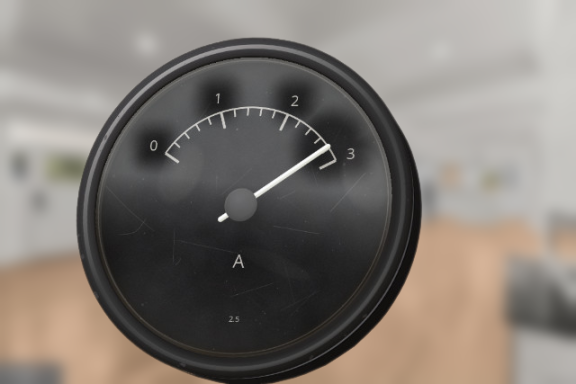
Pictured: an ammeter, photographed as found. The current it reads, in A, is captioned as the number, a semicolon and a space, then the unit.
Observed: 2.8; A
